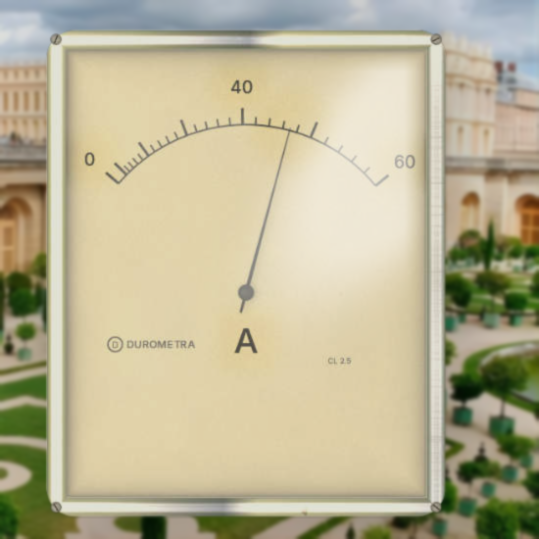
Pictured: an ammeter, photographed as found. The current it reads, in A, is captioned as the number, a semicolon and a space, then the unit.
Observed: 47; A
